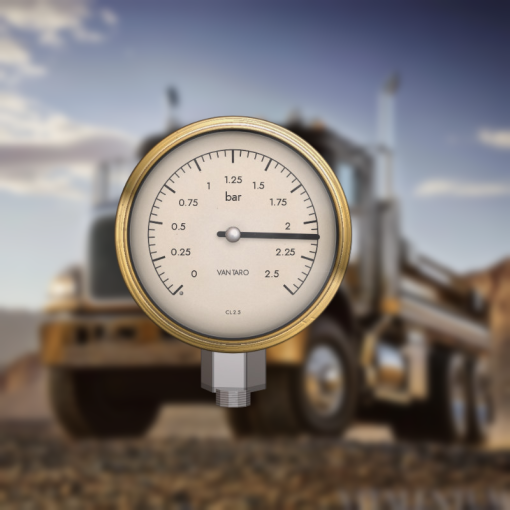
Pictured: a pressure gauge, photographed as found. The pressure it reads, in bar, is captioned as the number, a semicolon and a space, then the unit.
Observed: 2.1; bar
